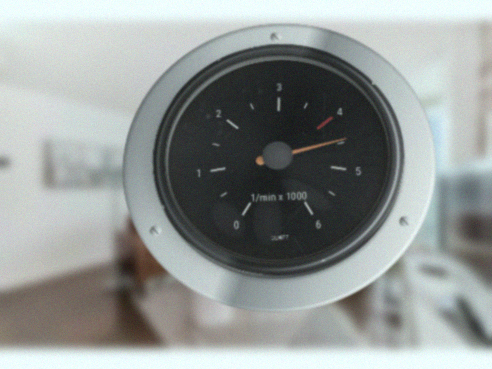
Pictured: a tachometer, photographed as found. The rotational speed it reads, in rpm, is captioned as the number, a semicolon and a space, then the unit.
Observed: 4500; rpm
